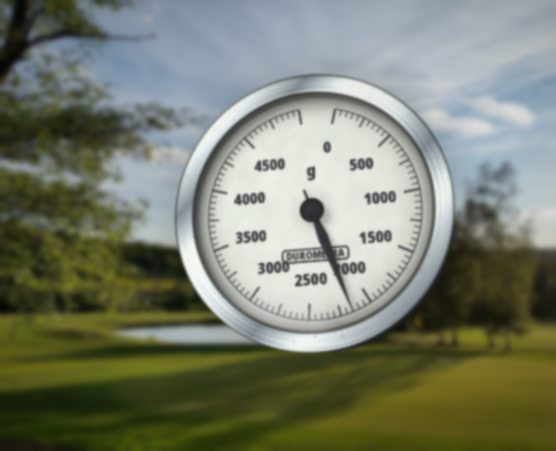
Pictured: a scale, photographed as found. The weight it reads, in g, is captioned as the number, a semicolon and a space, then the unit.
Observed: 2150; g
